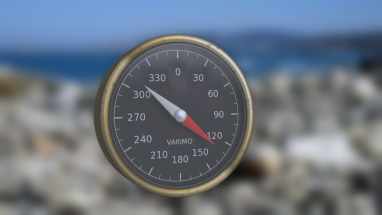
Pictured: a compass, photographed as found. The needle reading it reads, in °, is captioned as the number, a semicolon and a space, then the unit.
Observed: 130; °
